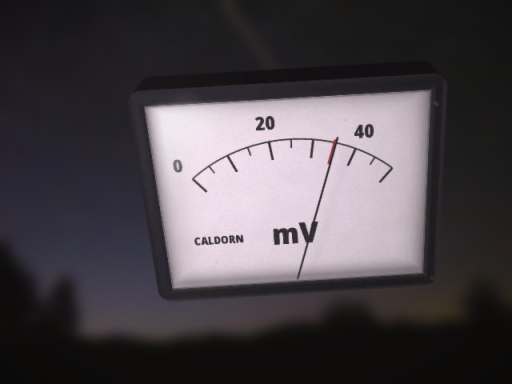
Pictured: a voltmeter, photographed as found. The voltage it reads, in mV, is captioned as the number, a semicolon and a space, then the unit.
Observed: 35; mV
